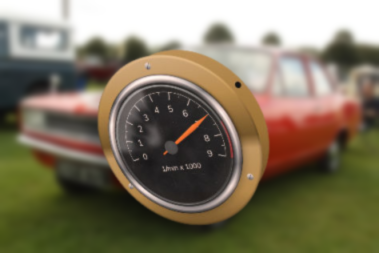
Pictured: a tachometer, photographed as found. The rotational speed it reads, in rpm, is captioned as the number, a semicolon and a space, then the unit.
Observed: 7000; rpm
